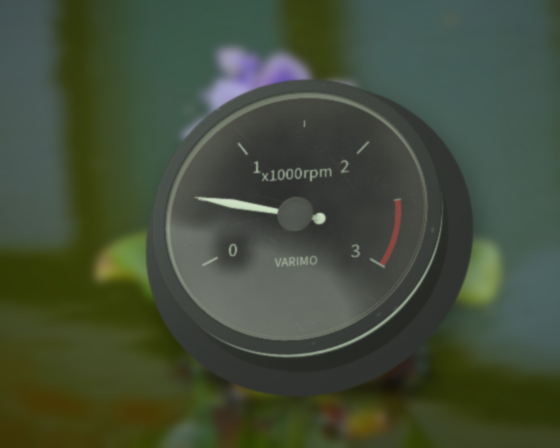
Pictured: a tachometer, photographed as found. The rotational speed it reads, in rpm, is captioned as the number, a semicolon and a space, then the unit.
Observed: 500; rpm
